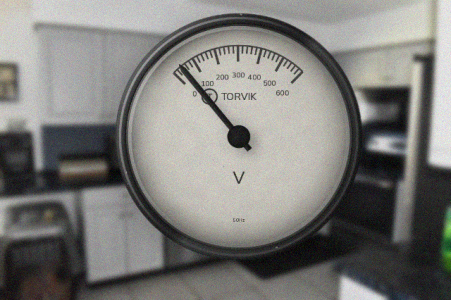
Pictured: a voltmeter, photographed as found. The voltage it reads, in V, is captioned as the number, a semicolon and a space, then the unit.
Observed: 40; V
